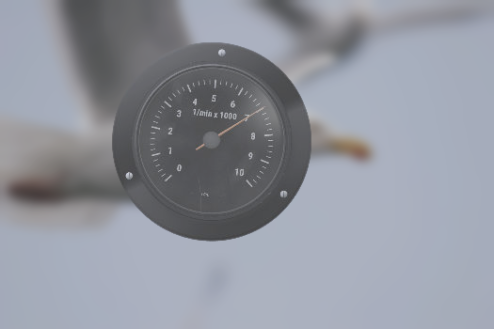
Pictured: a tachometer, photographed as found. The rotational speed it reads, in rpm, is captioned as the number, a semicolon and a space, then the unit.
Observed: 7000; rpm
